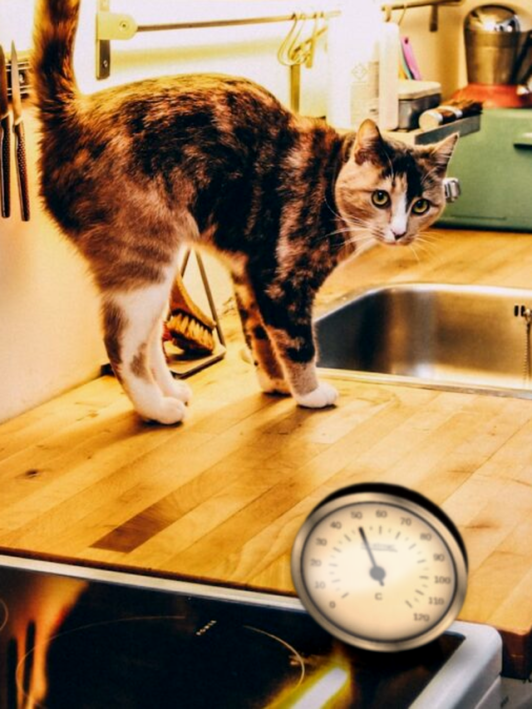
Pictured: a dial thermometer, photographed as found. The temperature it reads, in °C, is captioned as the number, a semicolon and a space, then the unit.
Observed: 50; °C
